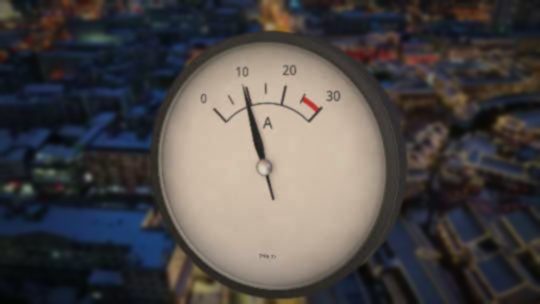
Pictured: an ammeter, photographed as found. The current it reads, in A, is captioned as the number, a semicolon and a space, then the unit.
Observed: 10; A
